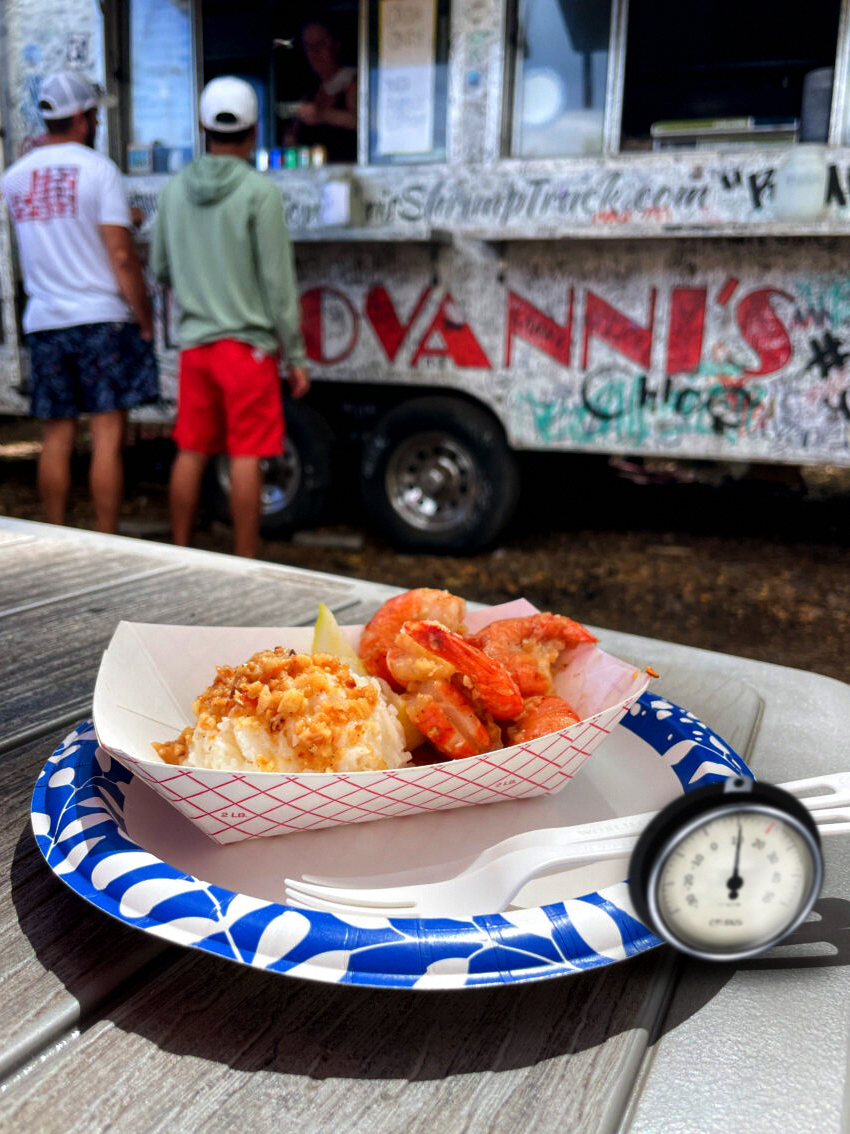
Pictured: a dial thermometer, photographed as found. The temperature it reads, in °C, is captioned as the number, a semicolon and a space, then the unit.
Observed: 10; °C
